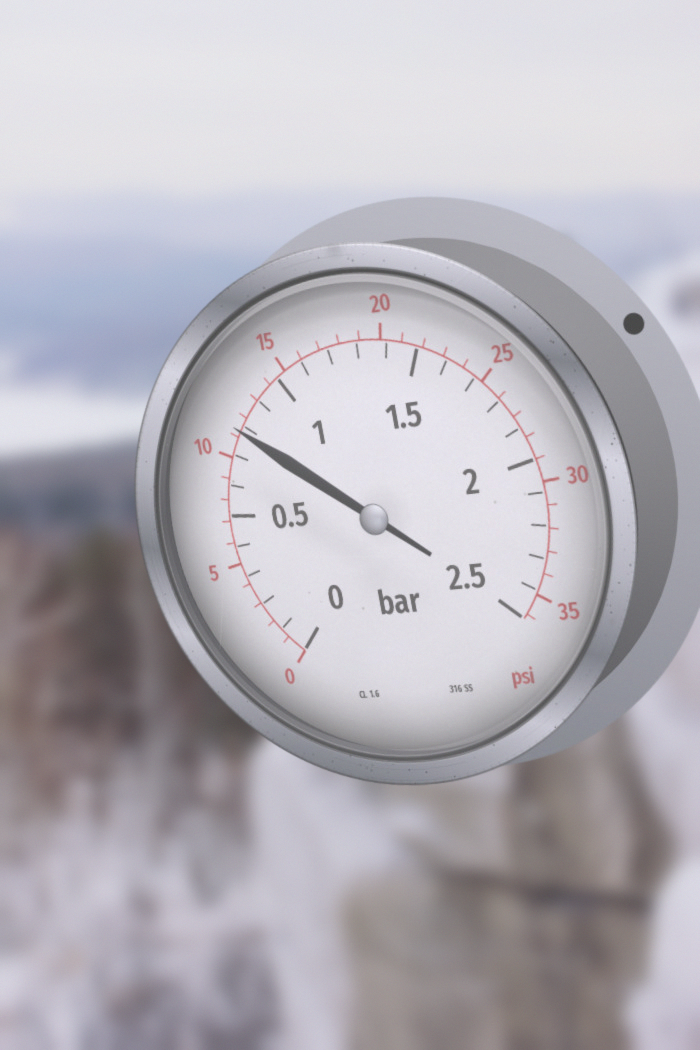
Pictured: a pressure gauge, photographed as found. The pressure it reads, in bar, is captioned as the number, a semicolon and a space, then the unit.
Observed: 0.8; bar
